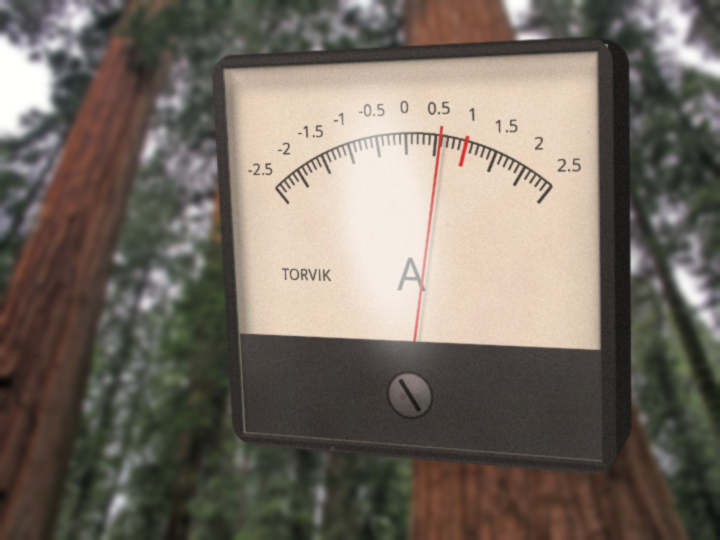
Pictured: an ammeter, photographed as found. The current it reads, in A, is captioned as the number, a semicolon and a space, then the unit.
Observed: 0.6; A
